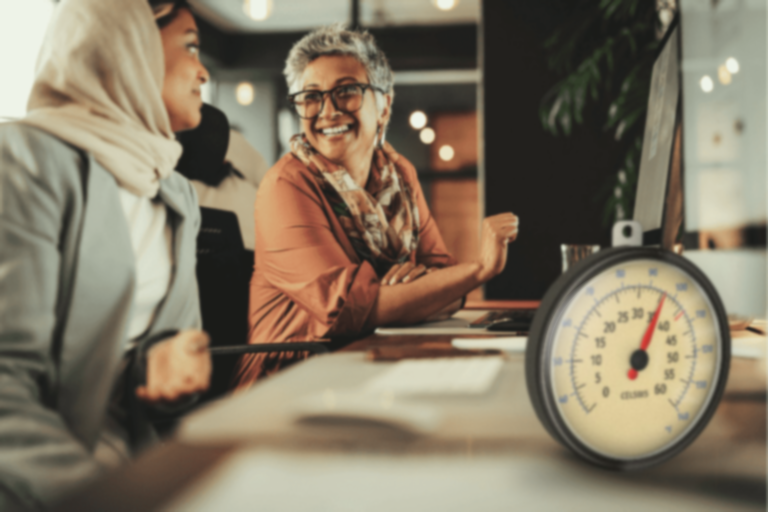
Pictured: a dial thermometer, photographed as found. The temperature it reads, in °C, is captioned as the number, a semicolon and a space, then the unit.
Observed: 35; °C
